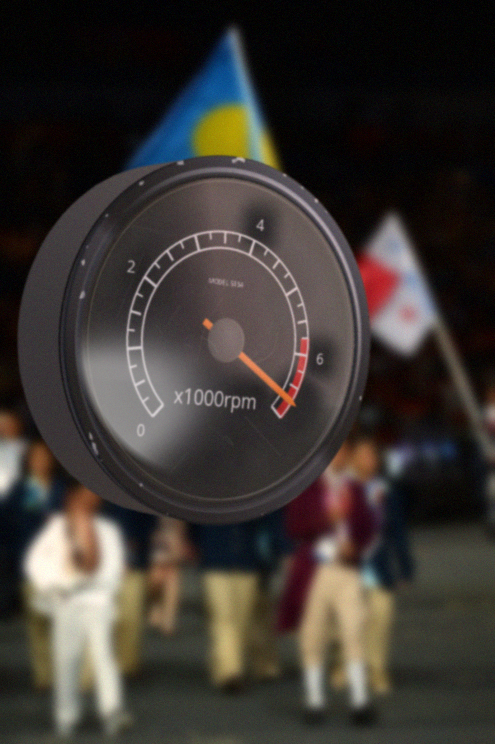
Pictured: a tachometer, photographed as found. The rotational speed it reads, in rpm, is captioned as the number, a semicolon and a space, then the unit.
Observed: 6750; rpm
